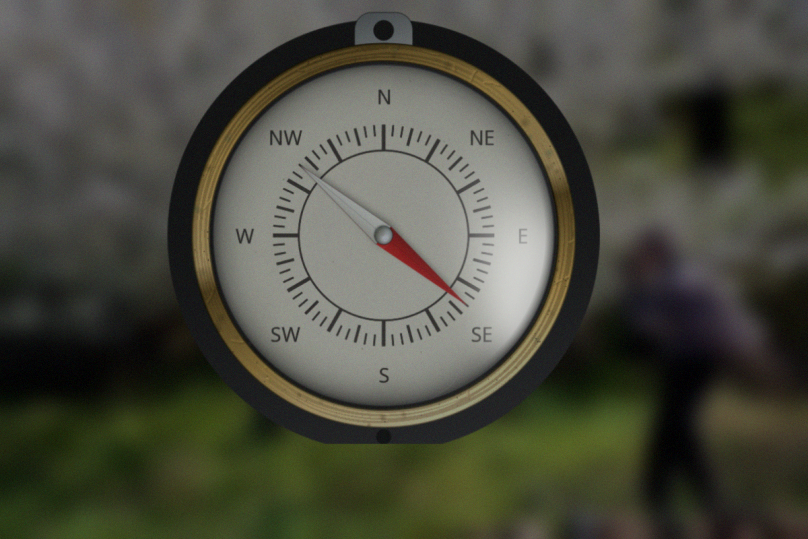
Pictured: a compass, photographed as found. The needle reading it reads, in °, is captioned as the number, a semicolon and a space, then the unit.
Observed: 130; °
